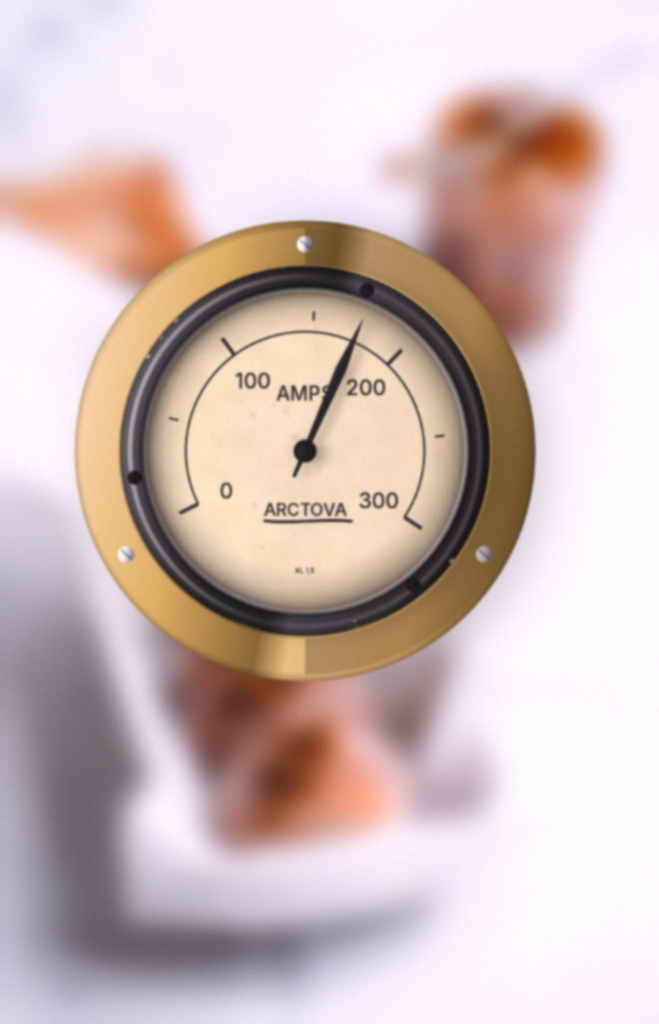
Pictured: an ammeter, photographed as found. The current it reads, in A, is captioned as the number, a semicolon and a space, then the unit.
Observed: 175; A
